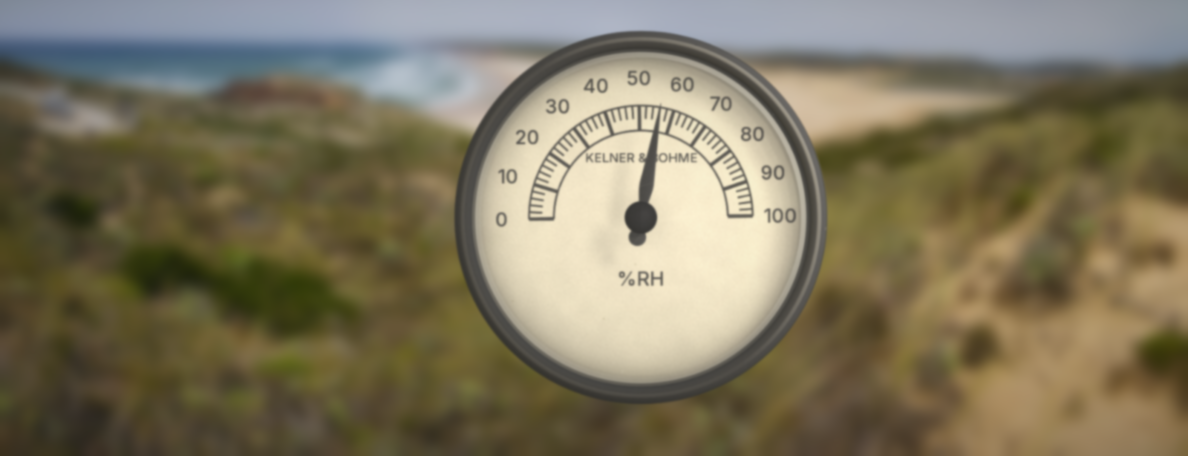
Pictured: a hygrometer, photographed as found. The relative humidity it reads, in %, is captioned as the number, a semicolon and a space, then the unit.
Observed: 56; %
